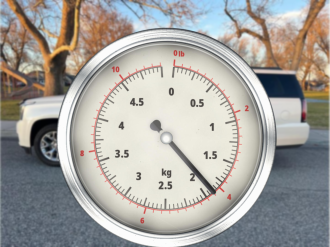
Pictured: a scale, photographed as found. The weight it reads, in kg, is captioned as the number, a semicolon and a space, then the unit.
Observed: 1.9; kg
